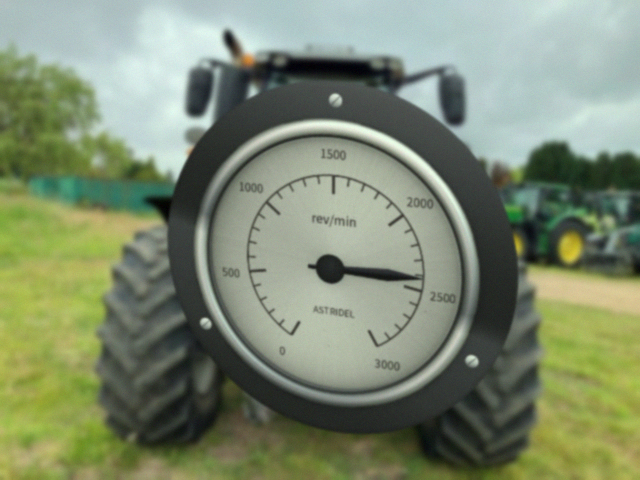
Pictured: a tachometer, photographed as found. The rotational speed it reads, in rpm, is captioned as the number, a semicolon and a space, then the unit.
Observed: 2400; rpm
